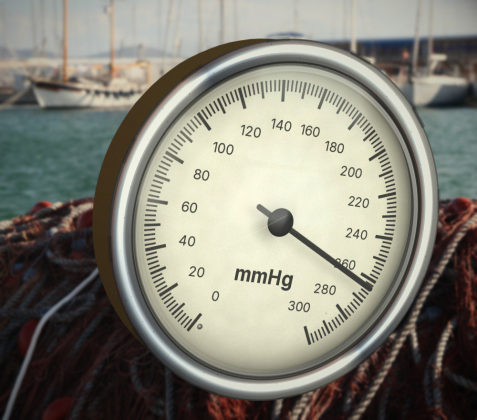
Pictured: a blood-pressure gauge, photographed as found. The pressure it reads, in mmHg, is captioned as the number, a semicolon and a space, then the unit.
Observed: 264; mmHg
